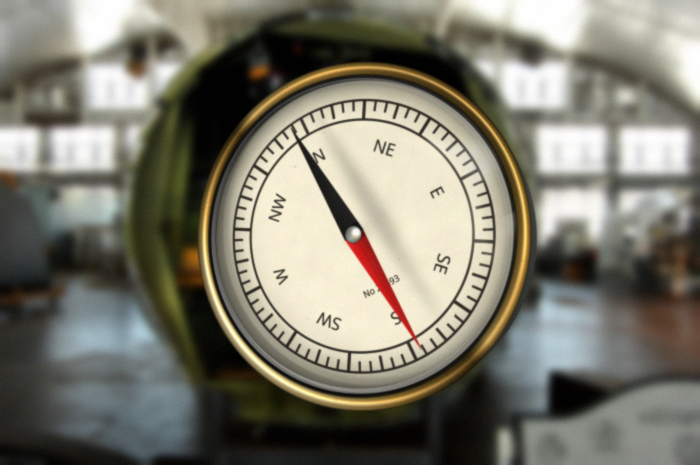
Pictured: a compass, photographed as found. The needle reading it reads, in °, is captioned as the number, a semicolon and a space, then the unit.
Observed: 175; °
